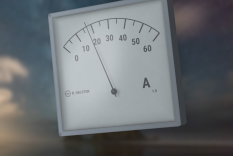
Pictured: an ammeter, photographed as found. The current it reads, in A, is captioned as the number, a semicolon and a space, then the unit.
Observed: 17.5; A
